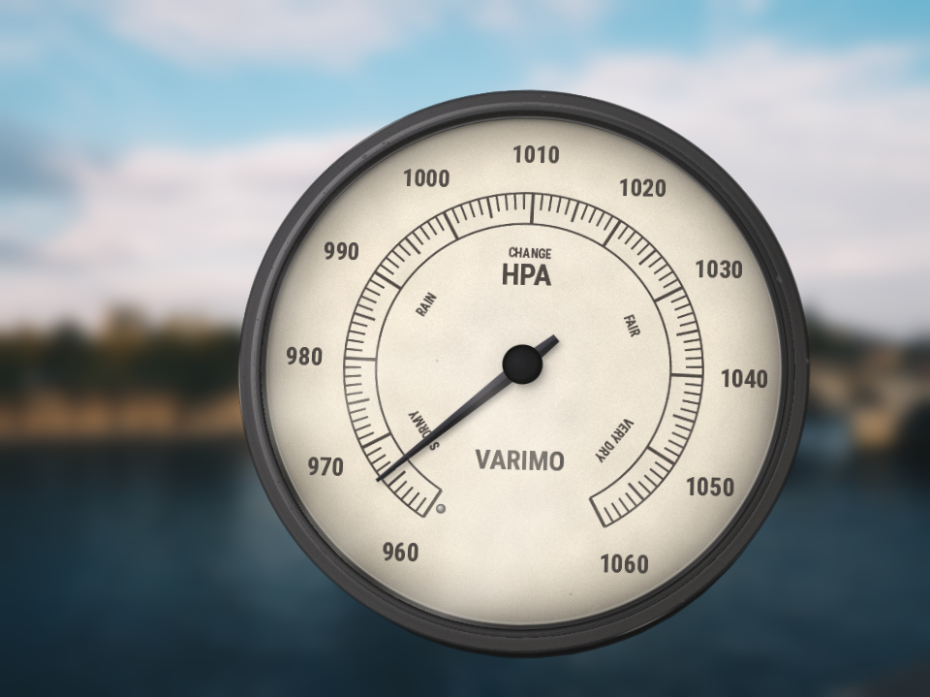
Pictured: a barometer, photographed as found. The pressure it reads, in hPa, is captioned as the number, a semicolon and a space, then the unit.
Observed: 966; hPa
